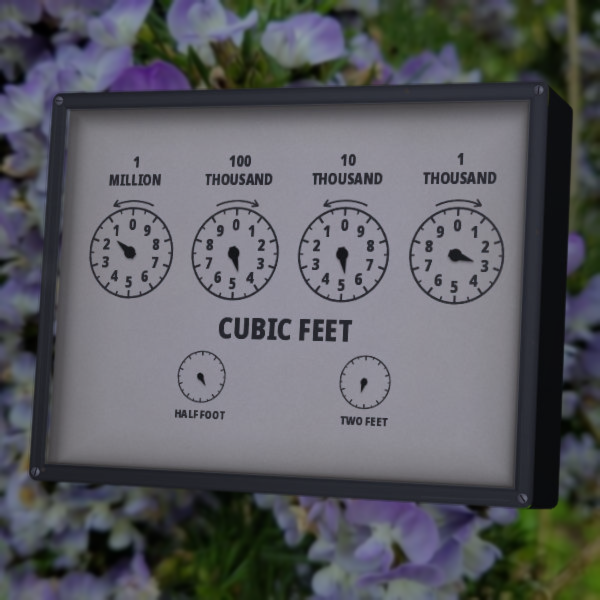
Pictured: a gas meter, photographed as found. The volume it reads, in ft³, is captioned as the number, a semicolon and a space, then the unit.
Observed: 145300; ft³
